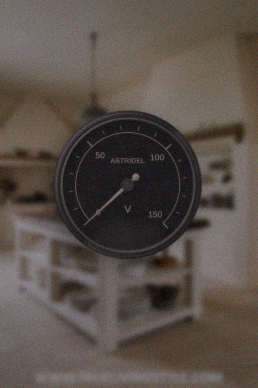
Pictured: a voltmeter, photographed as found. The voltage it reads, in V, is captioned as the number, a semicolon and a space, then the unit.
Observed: 0; V
